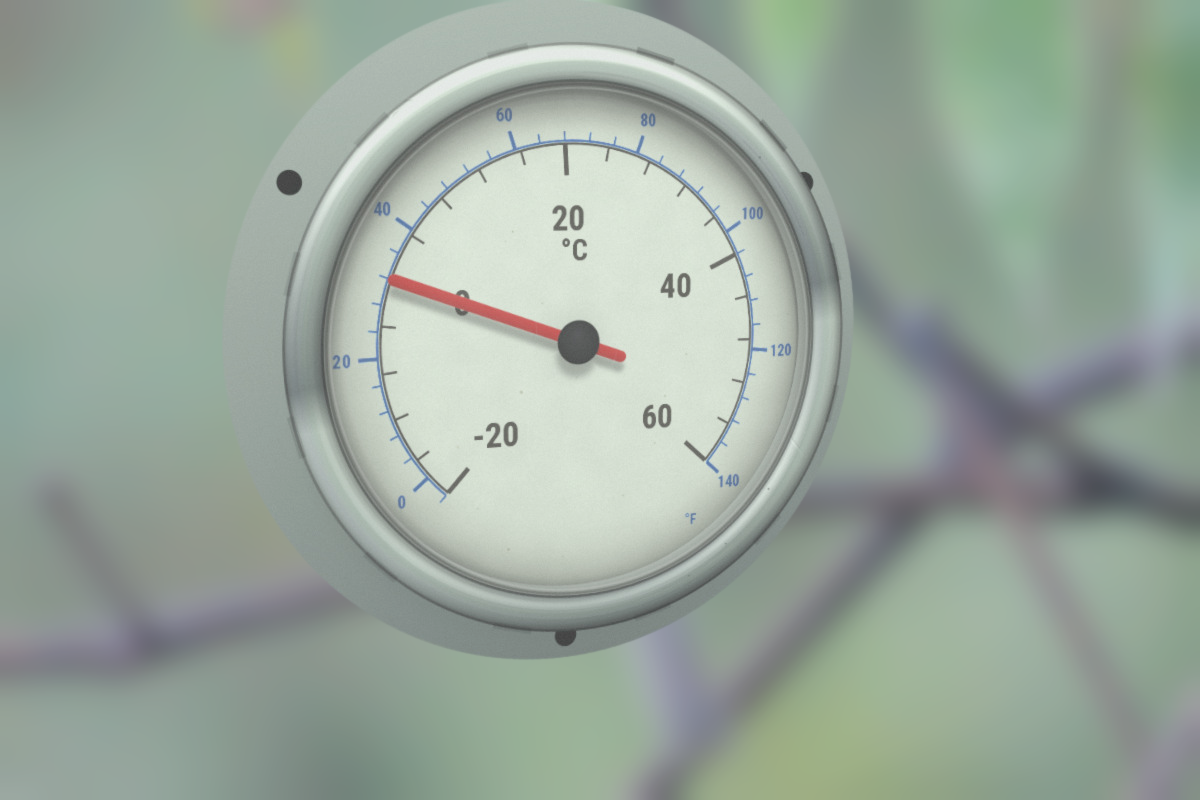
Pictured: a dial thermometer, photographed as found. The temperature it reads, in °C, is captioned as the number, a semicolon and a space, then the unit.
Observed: 0; °C
